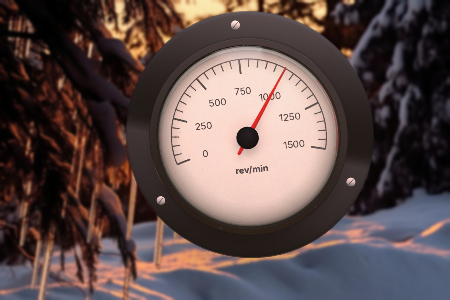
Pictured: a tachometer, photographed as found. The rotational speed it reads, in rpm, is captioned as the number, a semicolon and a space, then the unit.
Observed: 1000; rpm
